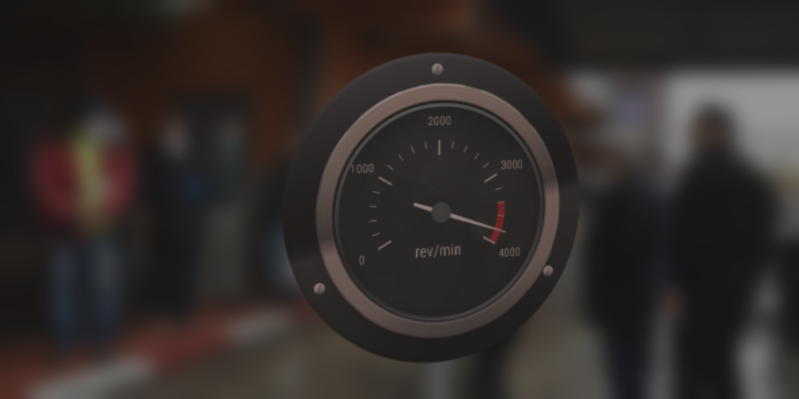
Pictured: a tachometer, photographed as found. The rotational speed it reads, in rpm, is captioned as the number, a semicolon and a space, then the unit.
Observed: 3800; rpm
